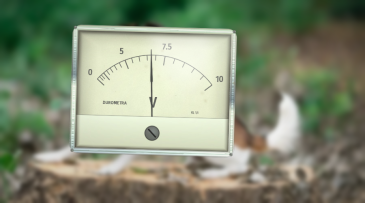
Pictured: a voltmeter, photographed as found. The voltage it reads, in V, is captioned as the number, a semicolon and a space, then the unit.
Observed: 6.75; V
